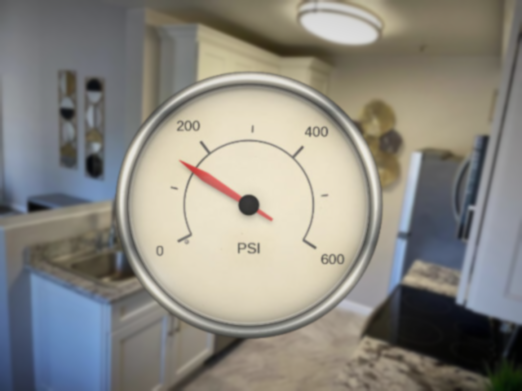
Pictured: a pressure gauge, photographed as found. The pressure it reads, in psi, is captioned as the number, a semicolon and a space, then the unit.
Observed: 150; psi
